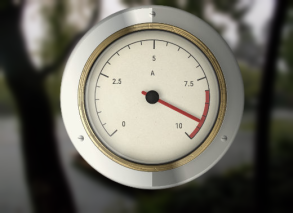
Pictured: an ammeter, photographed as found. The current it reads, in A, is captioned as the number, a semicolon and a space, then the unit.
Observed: 9.25; A
